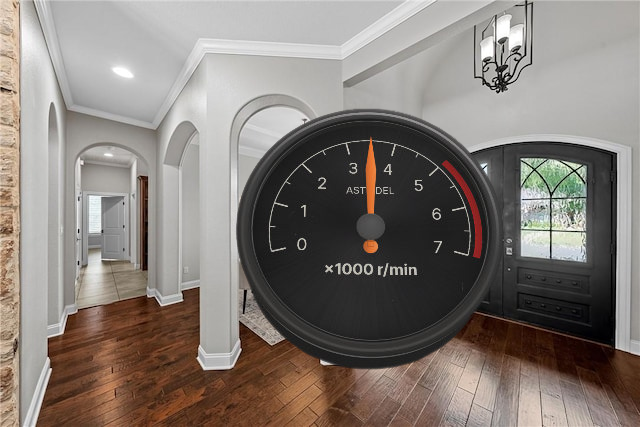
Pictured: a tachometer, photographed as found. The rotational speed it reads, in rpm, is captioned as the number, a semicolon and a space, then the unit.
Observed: 3500; rpm
